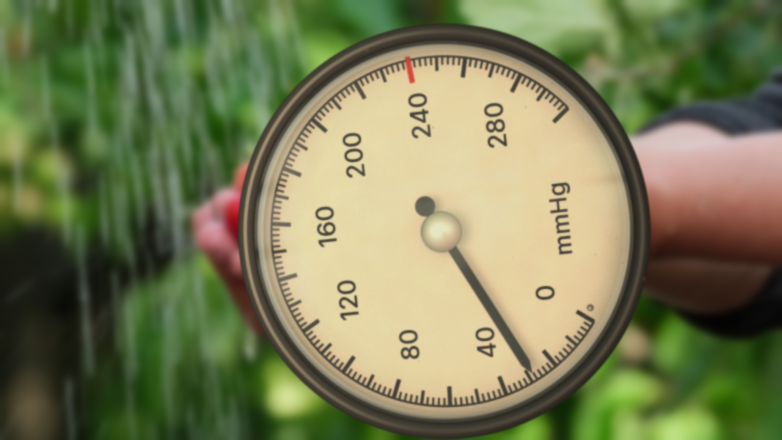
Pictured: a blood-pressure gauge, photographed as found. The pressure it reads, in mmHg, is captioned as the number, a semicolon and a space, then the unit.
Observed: 28; mmHg
